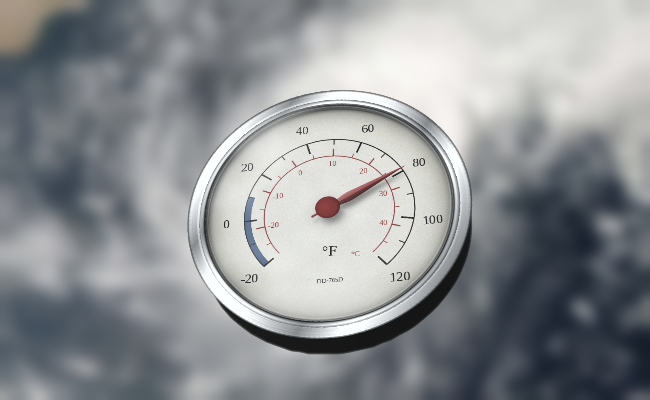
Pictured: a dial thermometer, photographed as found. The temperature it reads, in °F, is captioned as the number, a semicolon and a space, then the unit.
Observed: 80; °F
